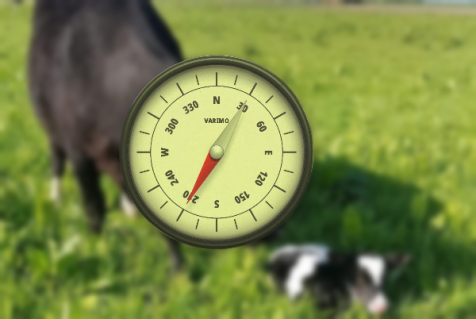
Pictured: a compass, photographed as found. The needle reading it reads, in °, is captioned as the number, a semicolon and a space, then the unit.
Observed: 210; °
